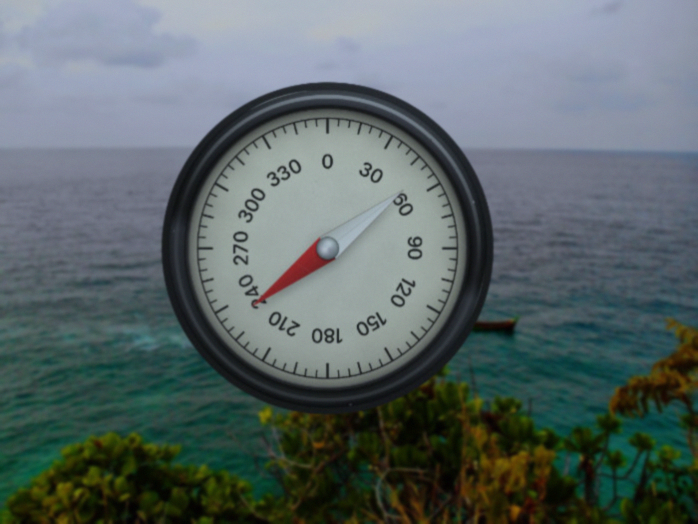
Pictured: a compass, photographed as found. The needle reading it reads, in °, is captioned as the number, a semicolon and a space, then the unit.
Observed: 232.5; °
